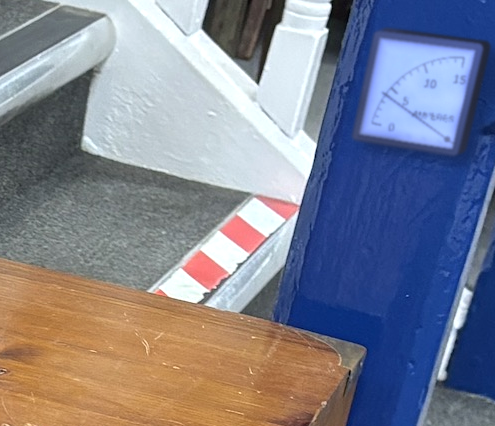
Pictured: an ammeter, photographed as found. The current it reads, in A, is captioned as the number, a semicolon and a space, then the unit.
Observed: 4; A
